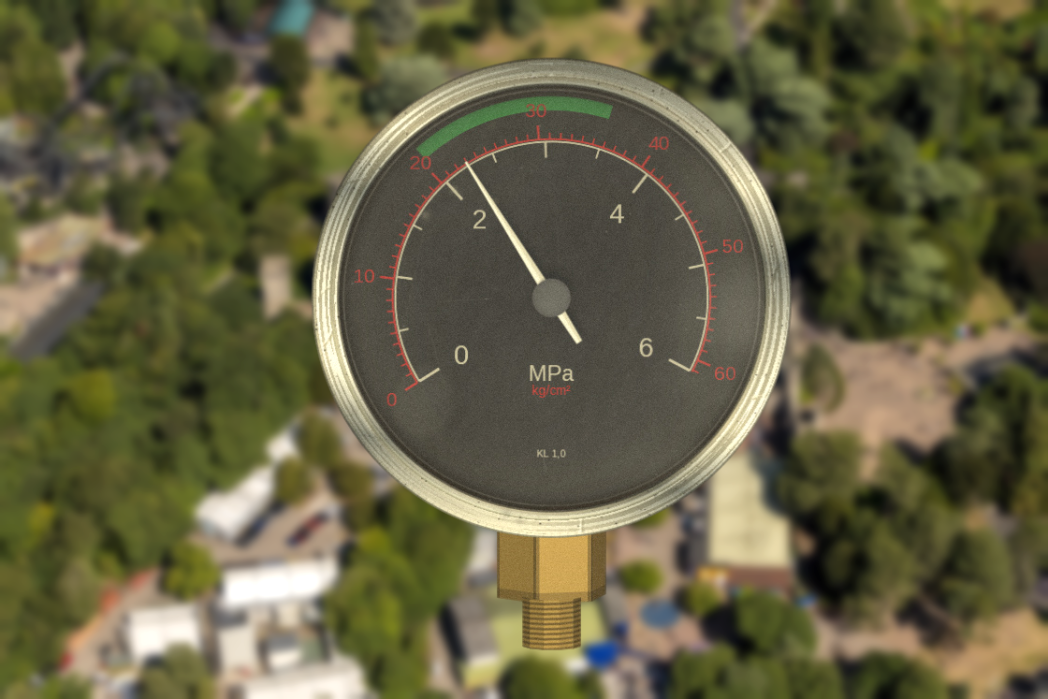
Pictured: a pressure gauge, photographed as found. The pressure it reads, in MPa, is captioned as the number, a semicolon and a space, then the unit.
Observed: 2.25; MPa
